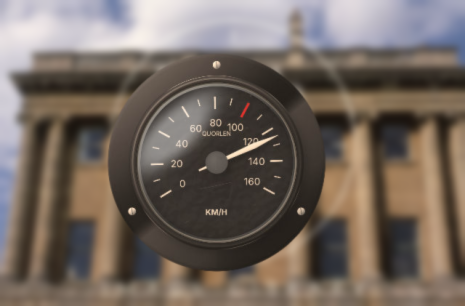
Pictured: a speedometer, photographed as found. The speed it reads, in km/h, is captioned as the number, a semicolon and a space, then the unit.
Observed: 125; km/h
